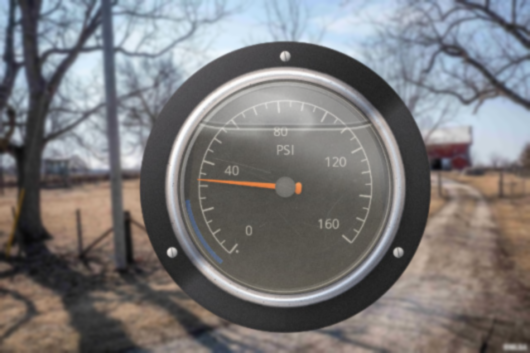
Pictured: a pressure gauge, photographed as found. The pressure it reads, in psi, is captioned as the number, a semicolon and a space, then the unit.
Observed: 32.5; psi
